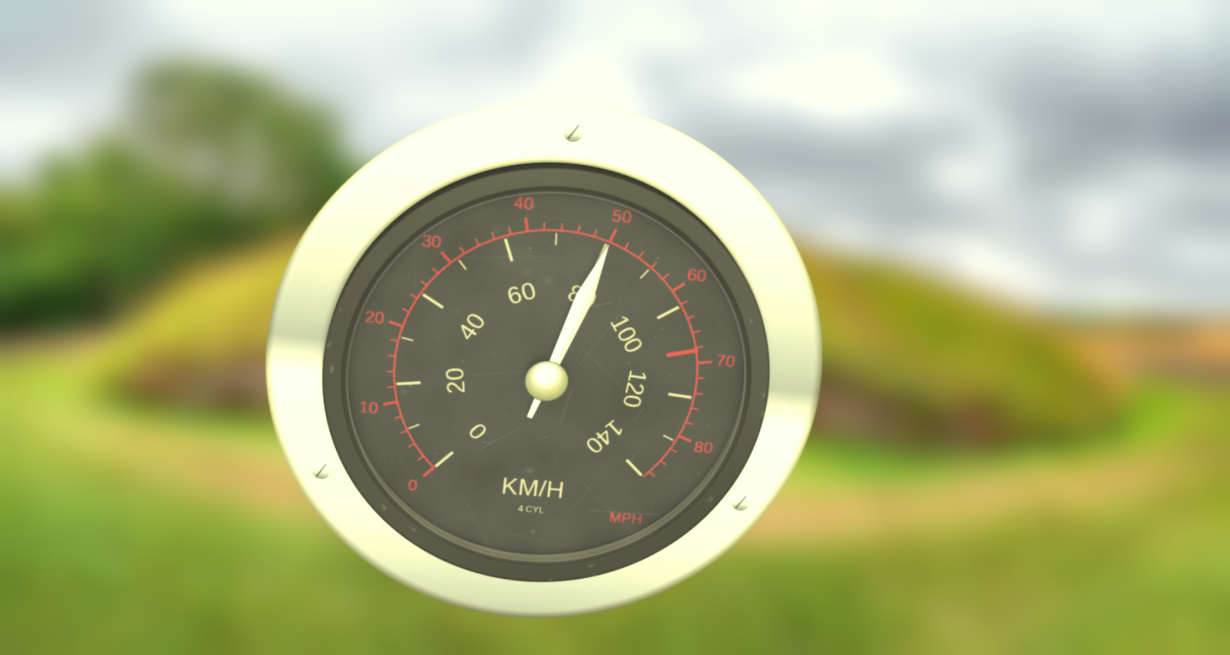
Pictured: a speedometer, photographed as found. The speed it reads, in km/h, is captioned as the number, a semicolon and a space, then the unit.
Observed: 80; km/h
